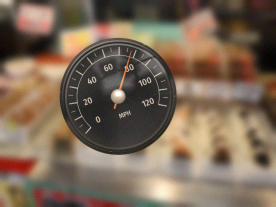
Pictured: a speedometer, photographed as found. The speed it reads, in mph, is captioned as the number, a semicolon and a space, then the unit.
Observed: 77.5; mph
